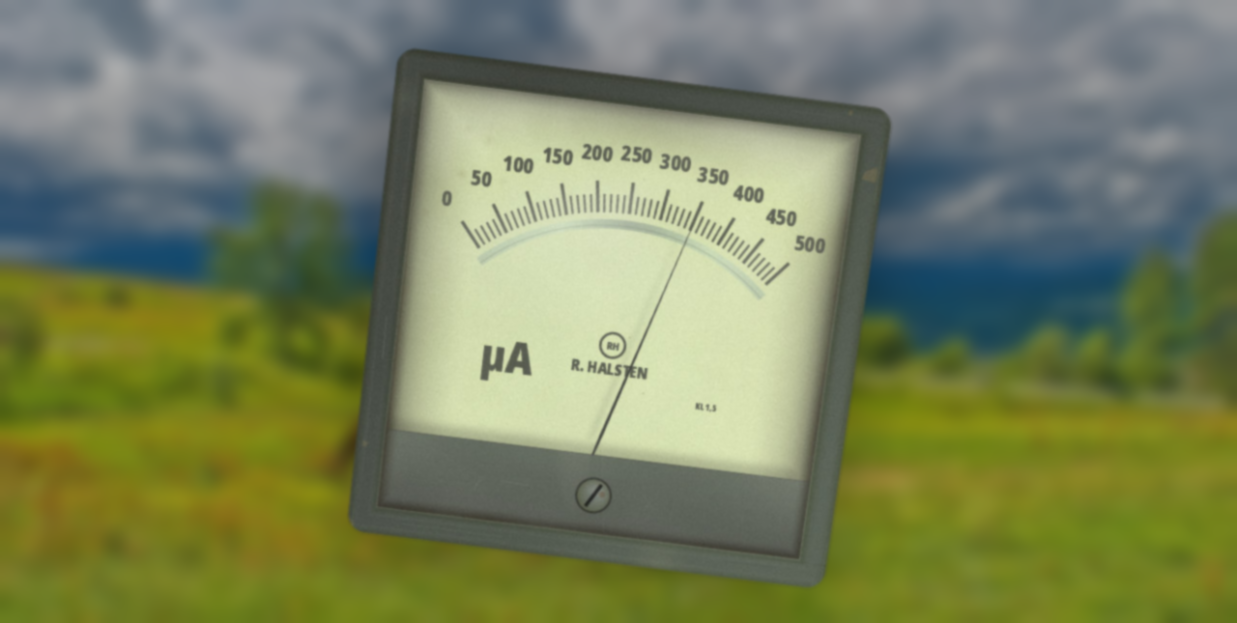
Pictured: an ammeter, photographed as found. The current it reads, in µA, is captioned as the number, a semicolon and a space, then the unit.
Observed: 350; µA
